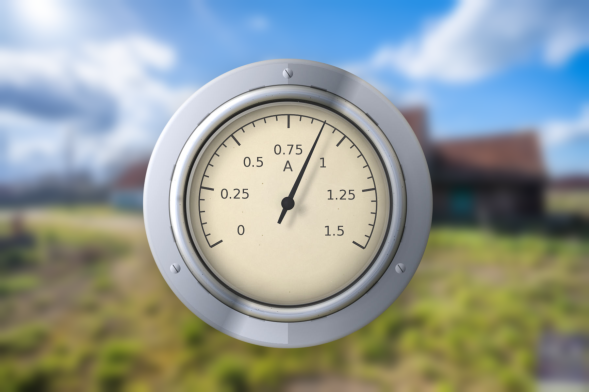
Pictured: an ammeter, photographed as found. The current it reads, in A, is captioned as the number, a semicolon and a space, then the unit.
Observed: 0.9; A
